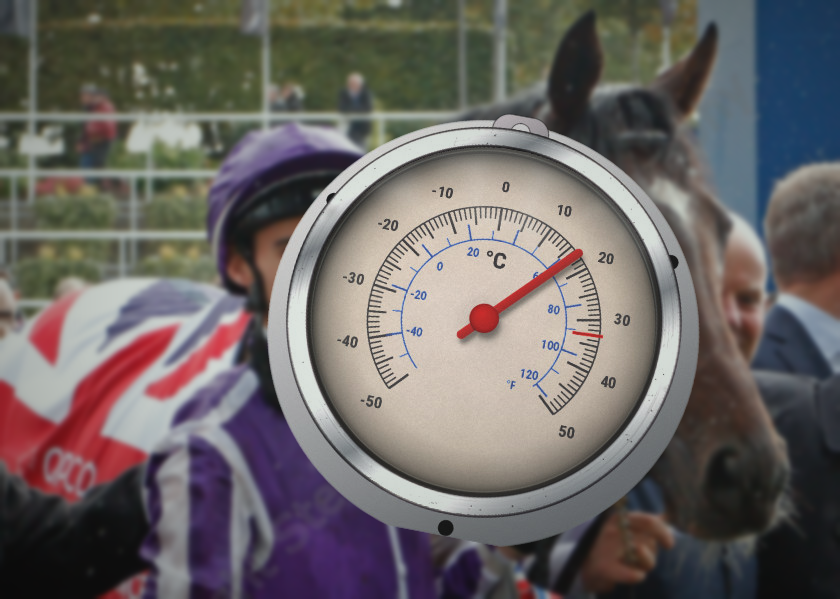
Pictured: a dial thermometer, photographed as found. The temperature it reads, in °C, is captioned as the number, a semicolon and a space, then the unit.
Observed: 17; °C
